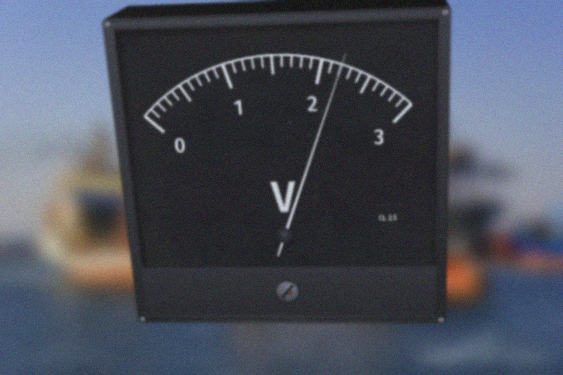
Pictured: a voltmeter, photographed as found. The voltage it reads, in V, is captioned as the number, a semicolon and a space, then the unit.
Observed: 2.2; V
